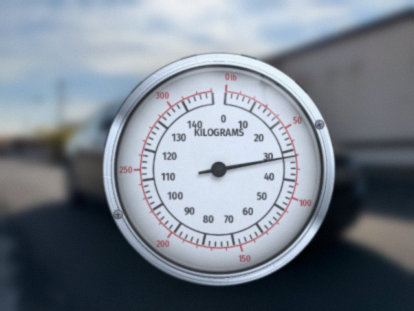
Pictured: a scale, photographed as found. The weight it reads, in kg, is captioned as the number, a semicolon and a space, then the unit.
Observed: 32; kg
